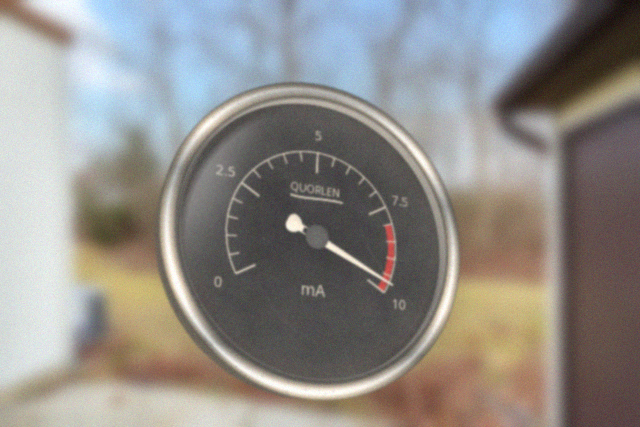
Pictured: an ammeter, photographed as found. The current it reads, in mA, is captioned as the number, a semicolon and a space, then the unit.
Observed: 9.75; mA
